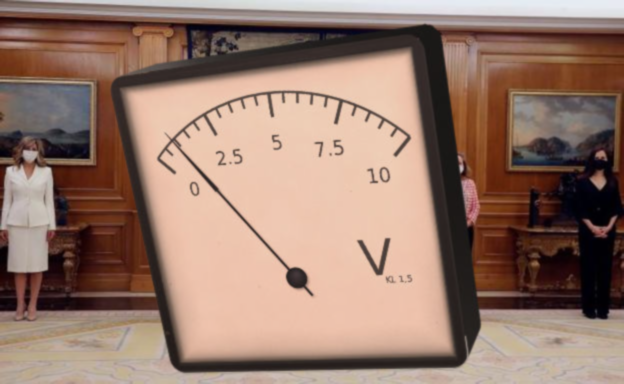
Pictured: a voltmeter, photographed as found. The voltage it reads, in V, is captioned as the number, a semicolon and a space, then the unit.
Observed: 1; V
